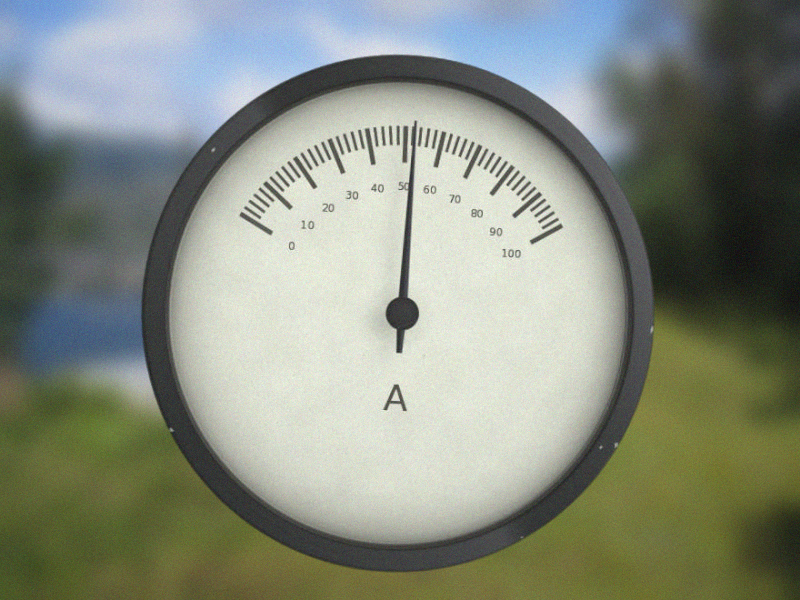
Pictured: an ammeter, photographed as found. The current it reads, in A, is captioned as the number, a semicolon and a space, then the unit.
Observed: 52; A
